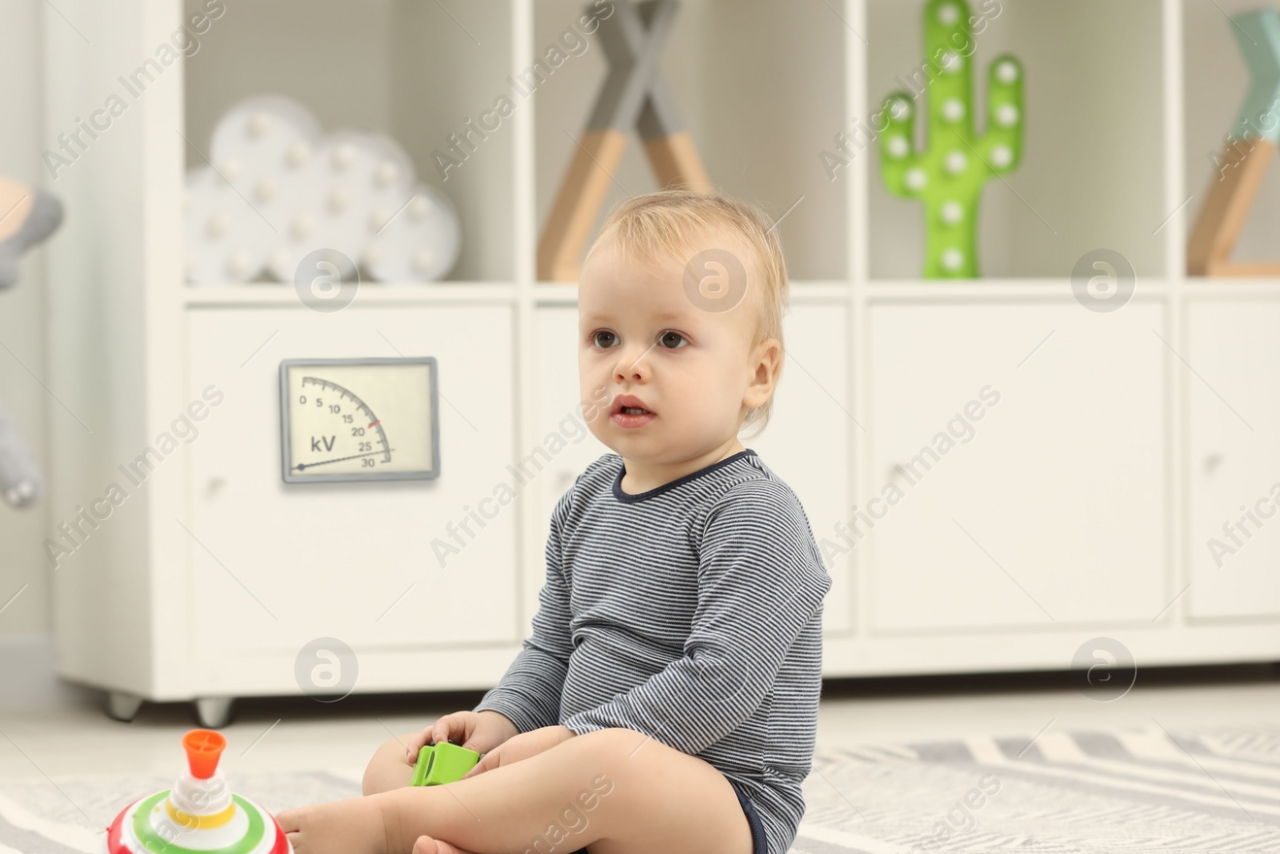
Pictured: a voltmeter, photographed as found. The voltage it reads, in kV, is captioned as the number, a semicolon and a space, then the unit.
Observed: 27.5; kV
